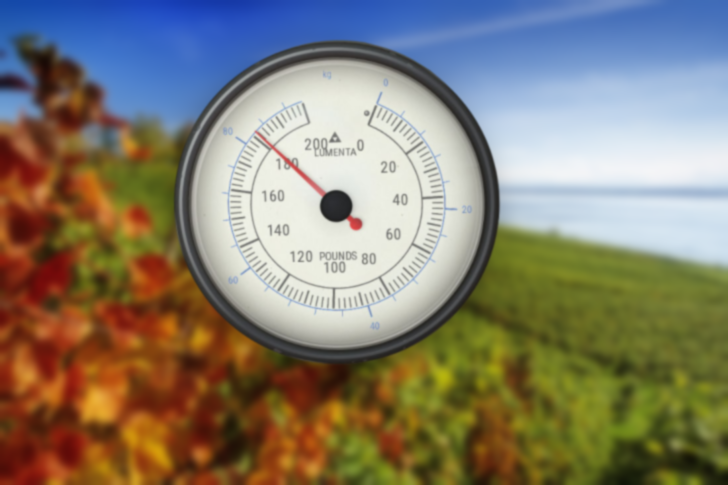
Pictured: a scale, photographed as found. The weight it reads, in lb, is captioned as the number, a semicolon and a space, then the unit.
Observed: 182; lb
